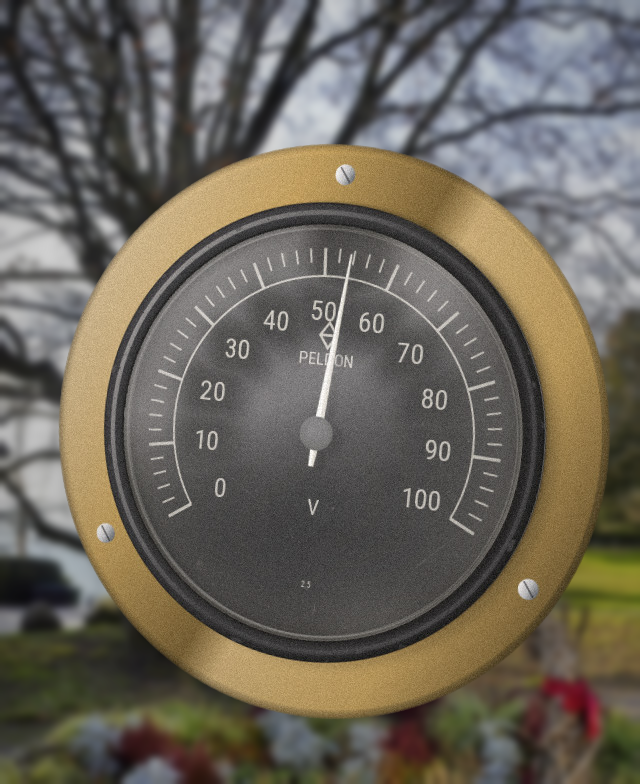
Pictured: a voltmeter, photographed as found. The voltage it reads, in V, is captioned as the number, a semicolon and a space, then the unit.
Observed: 54; V
